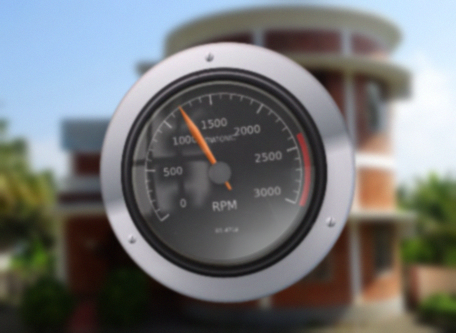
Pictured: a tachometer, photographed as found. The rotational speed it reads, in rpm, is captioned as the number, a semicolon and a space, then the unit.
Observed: 1200; rpm
